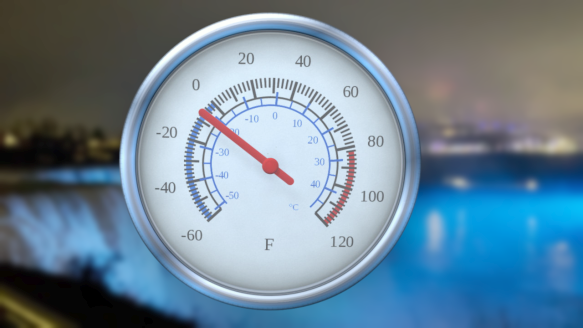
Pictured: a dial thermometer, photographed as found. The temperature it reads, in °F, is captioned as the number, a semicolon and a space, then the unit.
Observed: -6; °F
